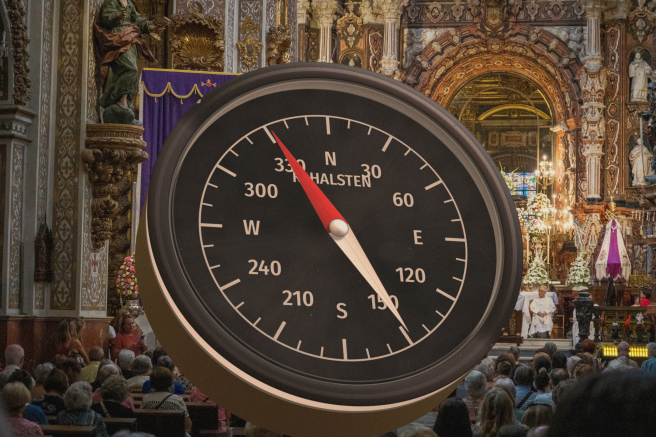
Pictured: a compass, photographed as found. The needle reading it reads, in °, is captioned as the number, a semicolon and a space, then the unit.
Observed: 330; °
